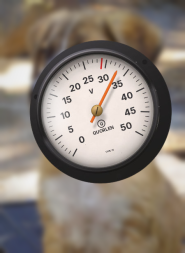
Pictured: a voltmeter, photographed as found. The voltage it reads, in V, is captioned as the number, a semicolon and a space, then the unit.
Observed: 33; V
